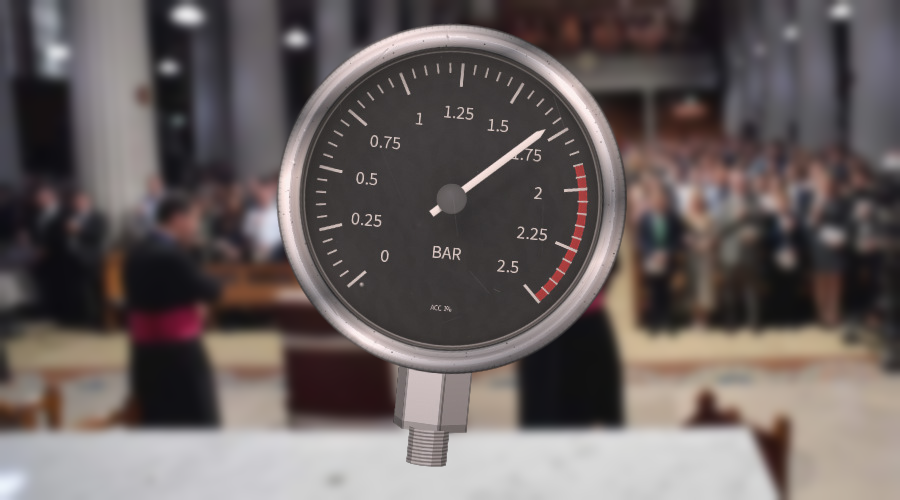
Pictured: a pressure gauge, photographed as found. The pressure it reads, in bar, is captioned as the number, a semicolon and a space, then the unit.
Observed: 1.7; bar
